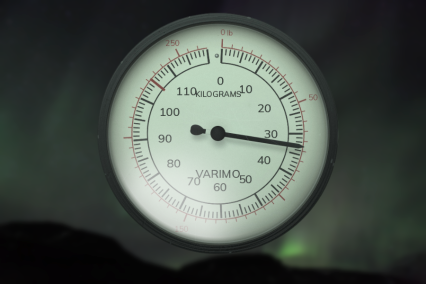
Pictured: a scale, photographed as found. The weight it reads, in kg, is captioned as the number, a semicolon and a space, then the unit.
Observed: 33; kg
